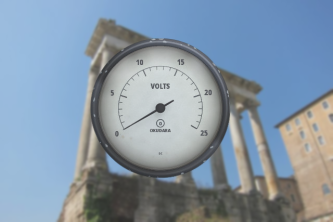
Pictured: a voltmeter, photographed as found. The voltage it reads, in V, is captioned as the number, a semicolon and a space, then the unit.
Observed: 0; V
